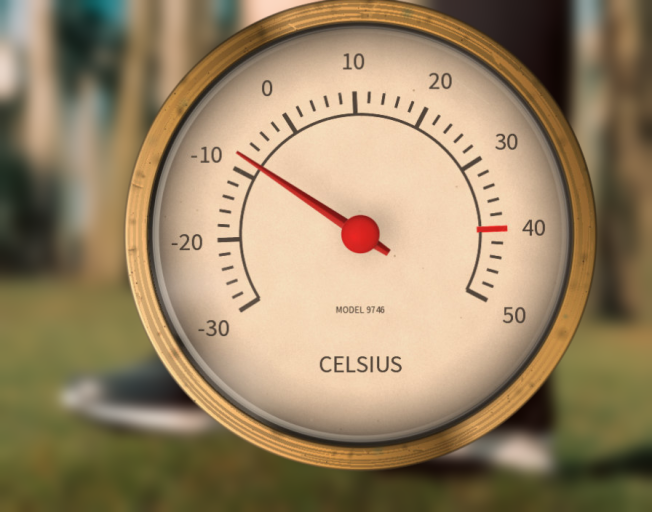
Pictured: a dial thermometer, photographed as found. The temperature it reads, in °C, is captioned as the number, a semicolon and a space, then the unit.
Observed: -8; °C
